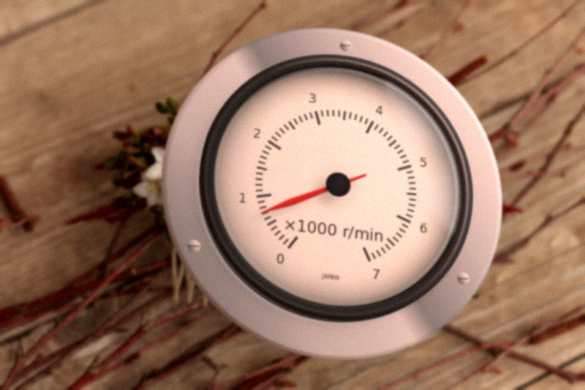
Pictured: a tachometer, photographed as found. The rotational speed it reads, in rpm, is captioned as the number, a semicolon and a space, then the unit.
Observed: 700; rpm
